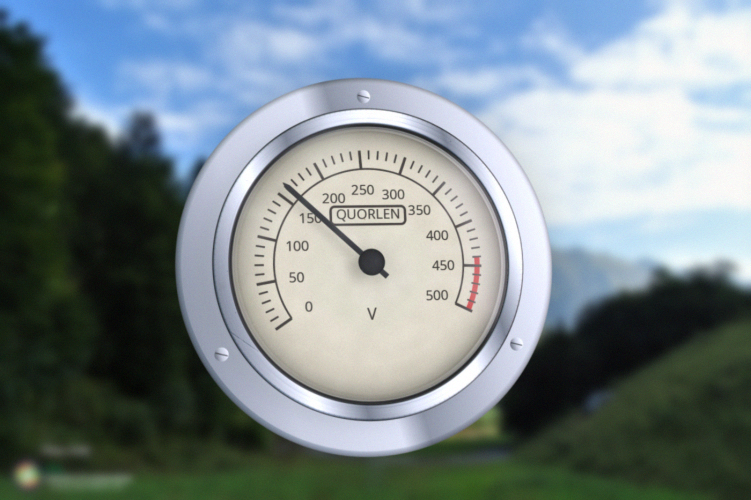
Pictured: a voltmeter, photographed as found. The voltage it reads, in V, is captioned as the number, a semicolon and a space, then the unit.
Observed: 160; V
